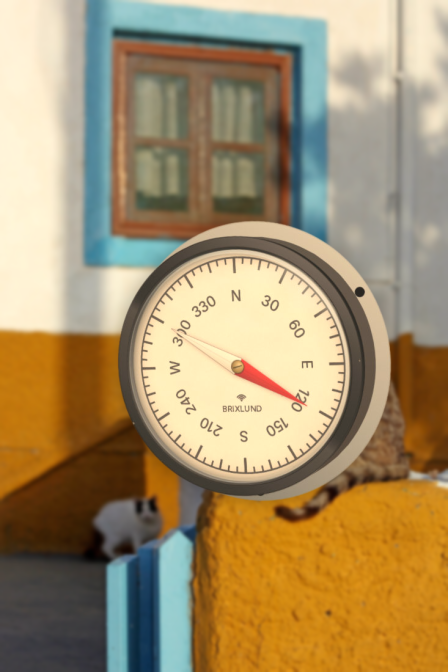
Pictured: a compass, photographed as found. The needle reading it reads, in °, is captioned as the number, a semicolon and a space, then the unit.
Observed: 120; °
